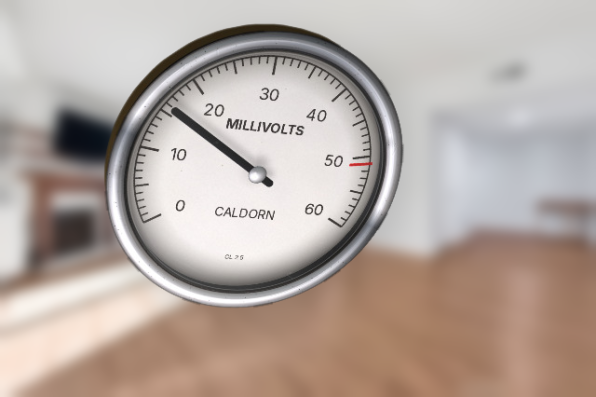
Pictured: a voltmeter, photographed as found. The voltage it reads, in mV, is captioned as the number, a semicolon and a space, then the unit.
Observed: 16; mV
